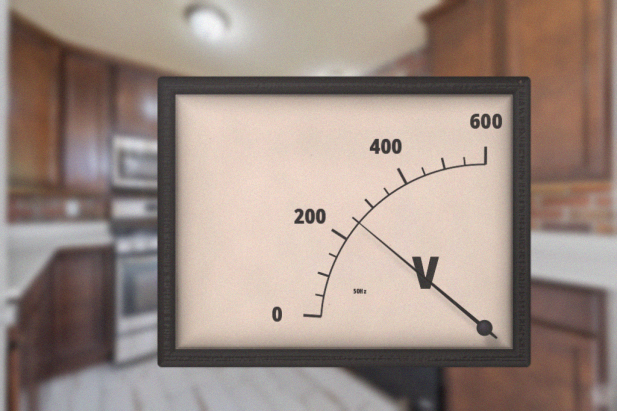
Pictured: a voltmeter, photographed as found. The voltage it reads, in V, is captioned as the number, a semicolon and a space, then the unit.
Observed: 250; V
